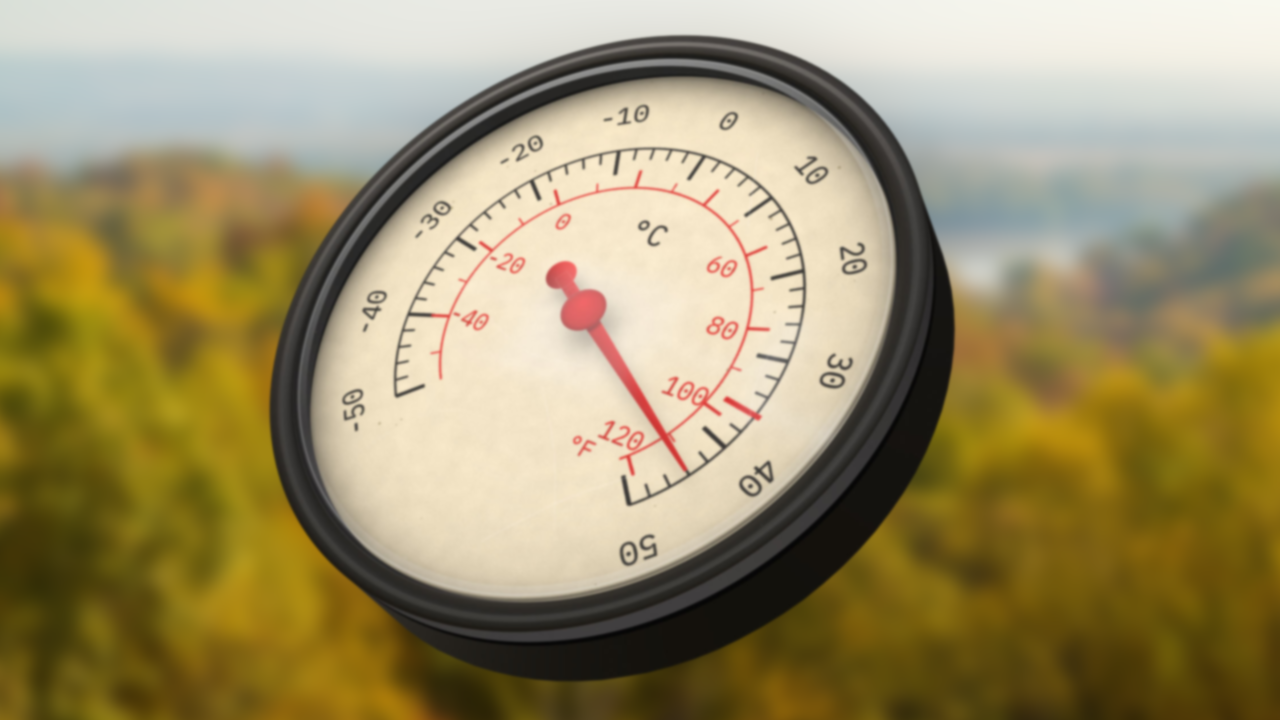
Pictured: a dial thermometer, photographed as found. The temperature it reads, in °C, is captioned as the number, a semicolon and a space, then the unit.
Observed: 44; °C
